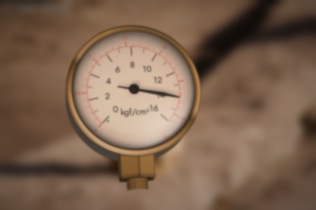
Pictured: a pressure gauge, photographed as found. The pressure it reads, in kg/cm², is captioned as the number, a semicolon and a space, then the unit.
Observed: 14; kg/cm²
